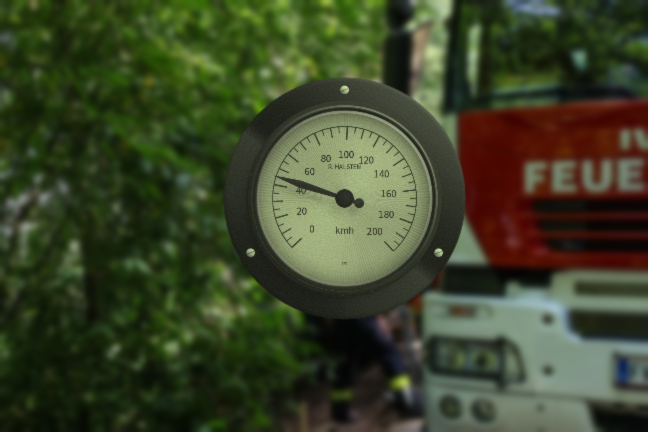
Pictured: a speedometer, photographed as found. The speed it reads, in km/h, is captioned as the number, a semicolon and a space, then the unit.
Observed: 45; km/h
